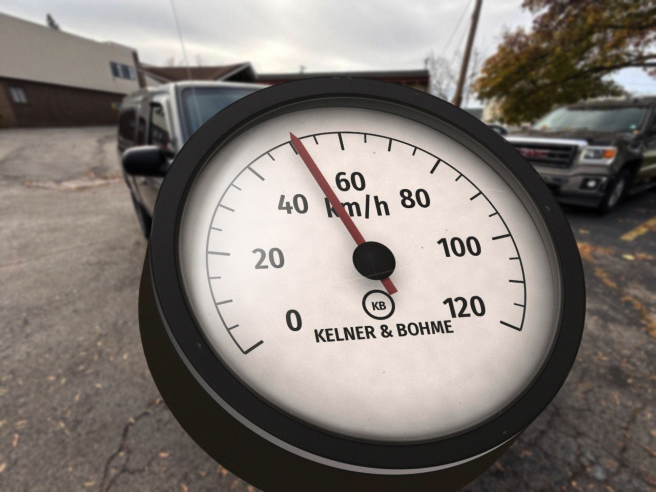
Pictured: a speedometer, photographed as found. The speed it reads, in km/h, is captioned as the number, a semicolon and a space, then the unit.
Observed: 50; km/h
